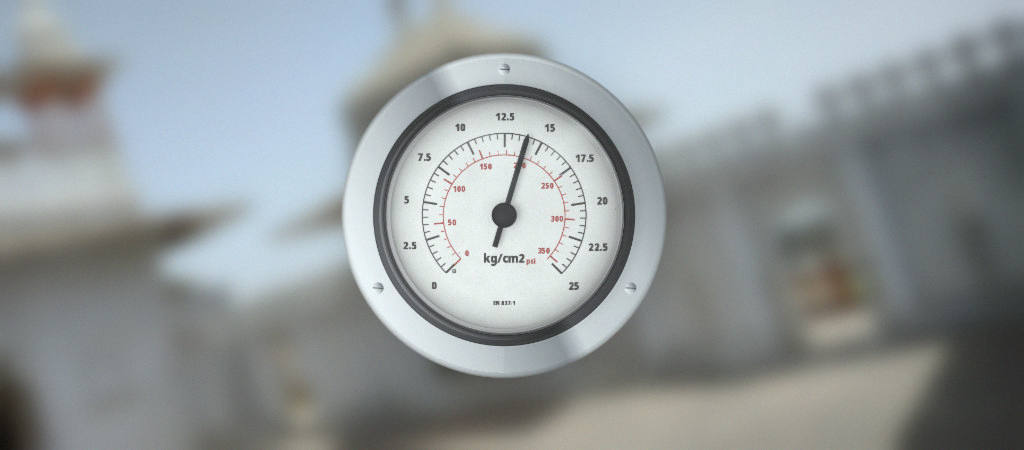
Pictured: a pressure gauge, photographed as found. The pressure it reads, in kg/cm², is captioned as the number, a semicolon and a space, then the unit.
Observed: 14; kg/cm²
